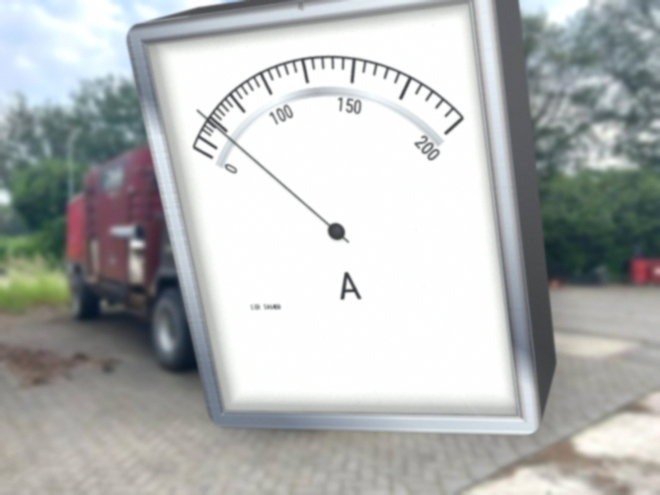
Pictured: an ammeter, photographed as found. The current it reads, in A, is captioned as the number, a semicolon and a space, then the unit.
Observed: 50; A
